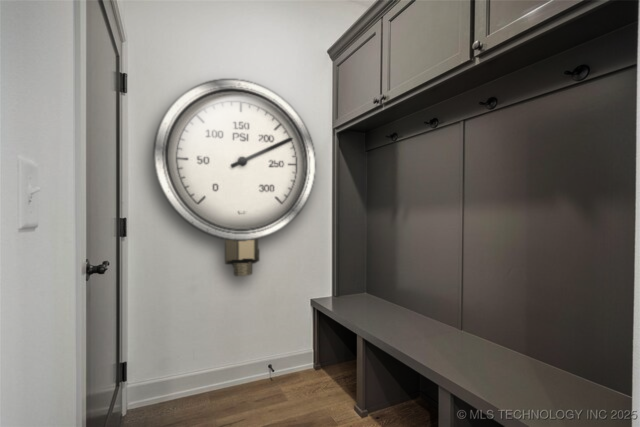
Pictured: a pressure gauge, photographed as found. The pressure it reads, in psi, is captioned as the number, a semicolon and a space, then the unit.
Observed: 220; psi
